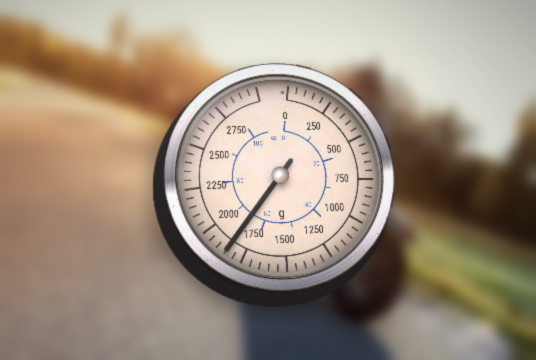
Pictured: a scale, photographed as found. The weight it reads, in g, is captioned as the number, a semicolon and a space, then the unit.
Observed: 1850; g
